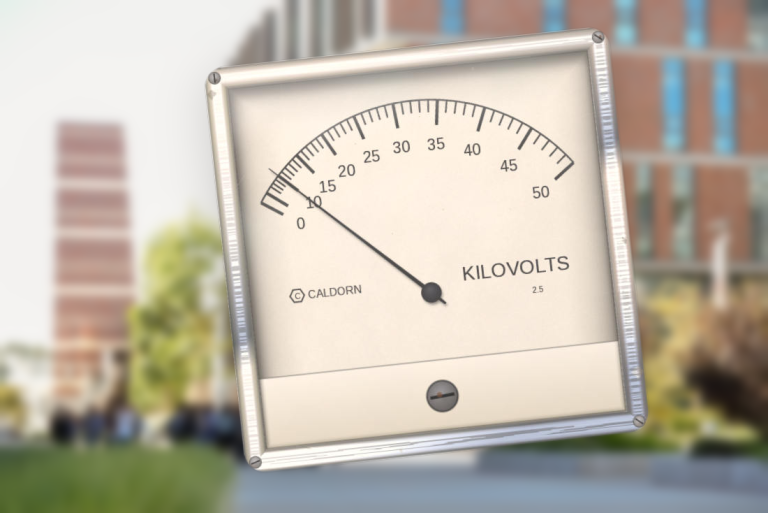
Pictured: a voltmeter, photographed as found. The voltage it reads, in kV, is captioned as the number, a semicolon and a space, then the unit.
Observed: 10; kV
